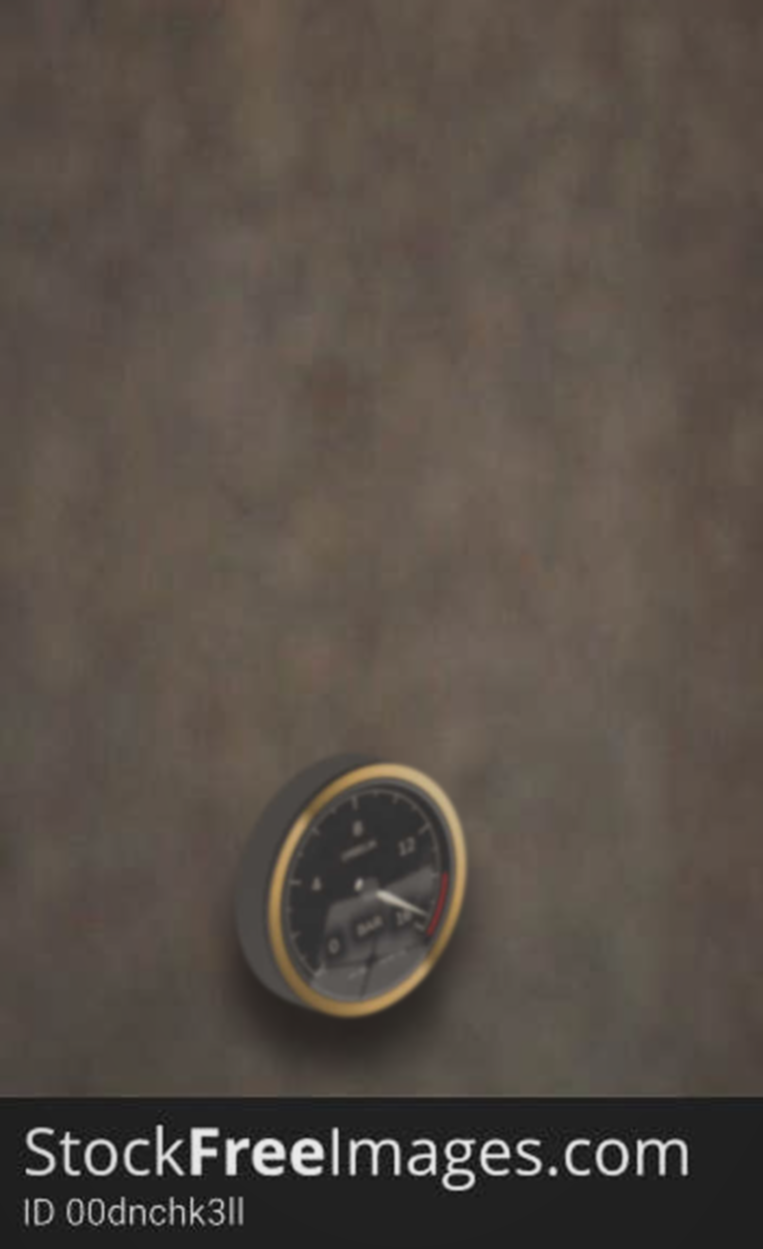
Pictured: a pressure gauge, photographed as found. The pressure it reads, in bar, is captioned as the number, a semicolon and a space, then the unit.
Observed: 15.5; bar
